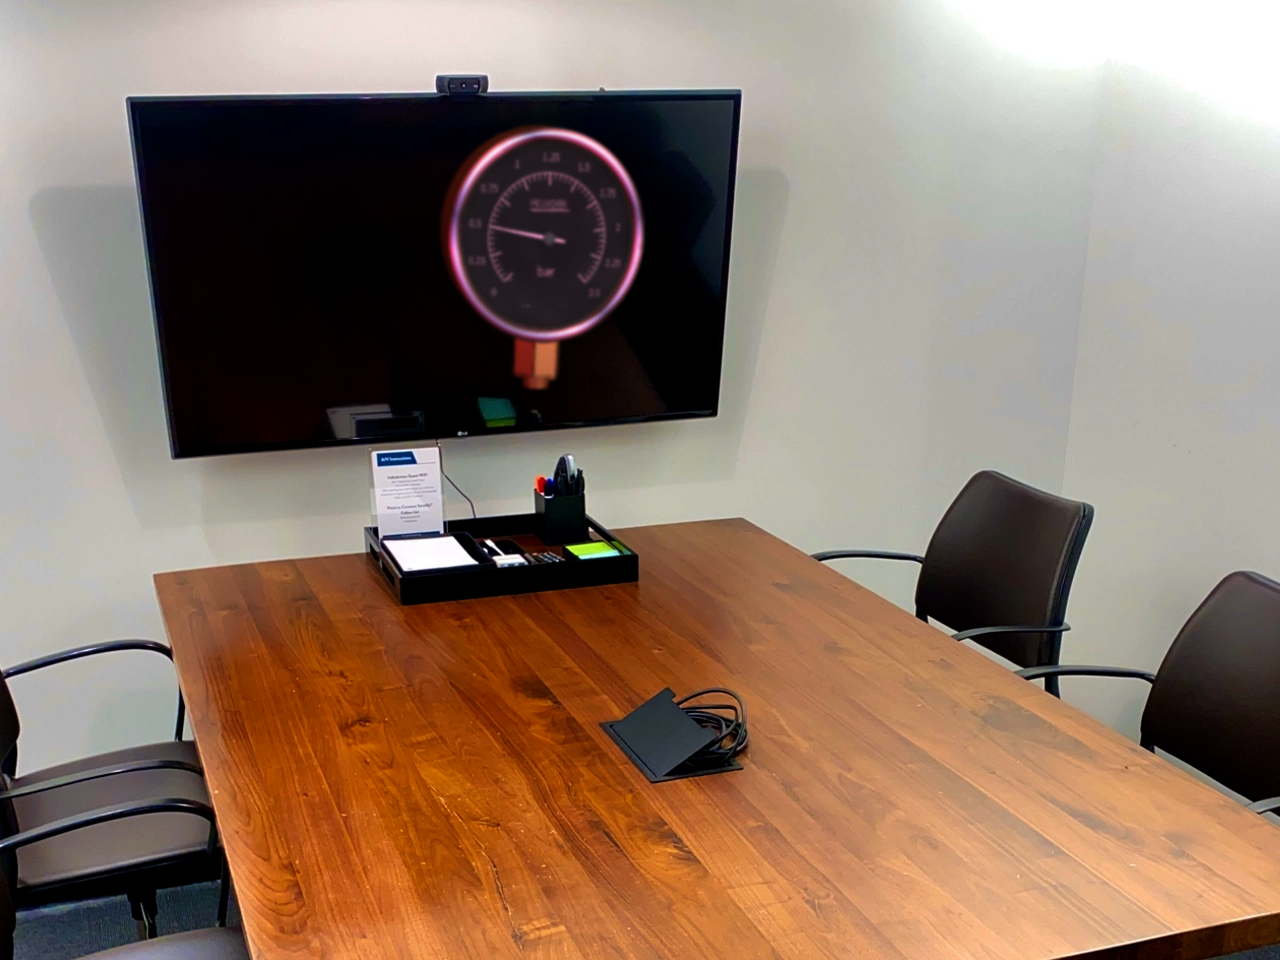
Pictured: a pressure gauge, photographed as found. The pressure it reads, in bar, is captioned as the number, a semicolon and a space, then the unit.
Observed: 0.5; bar
